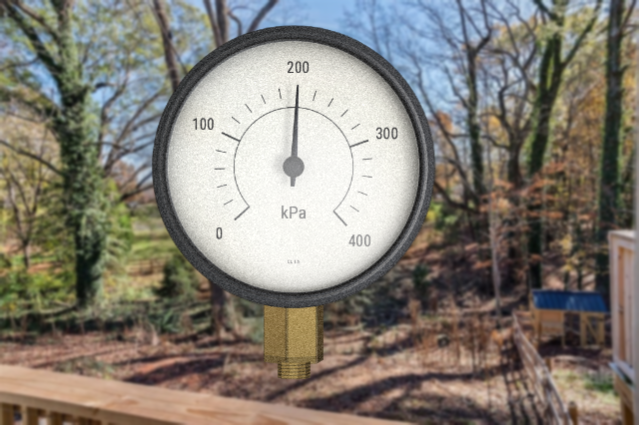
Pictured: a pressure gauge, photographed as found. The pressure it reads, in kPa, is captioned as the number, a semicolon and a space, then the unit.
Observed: 200; kPa
